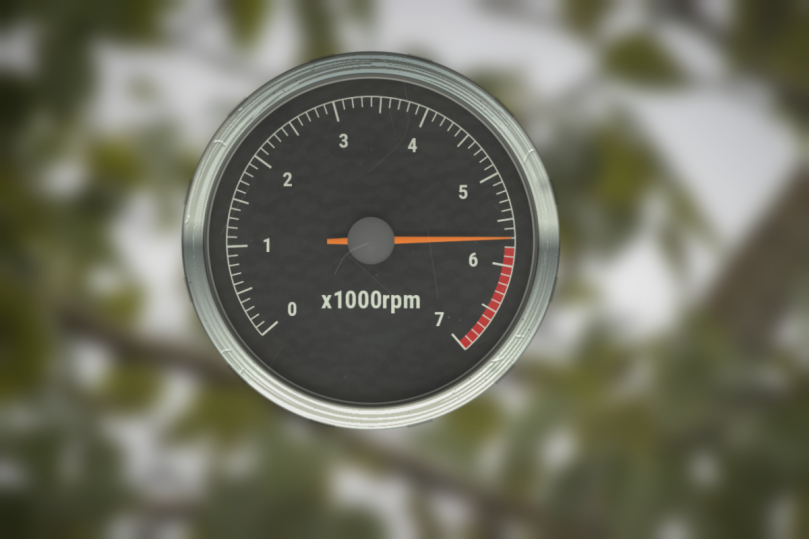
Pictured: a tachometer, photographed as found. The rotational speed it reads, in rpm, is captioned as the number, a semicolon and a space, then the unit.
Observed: 5700; rpm
